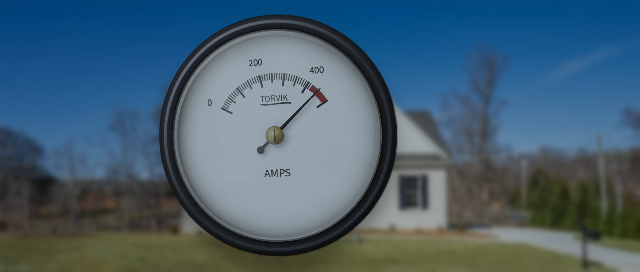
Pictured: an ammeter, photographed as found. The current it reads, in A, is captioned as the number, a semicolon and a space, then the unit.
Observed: 450; A
